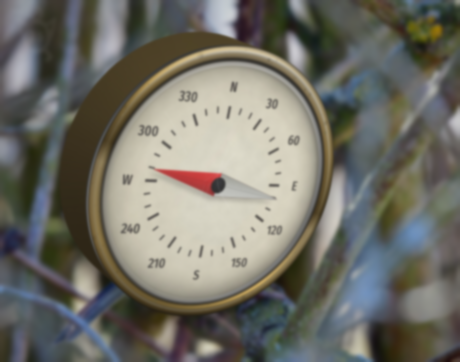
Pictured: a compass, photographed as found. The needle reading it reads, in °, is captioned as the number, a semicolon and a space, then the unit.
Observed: 280; °
